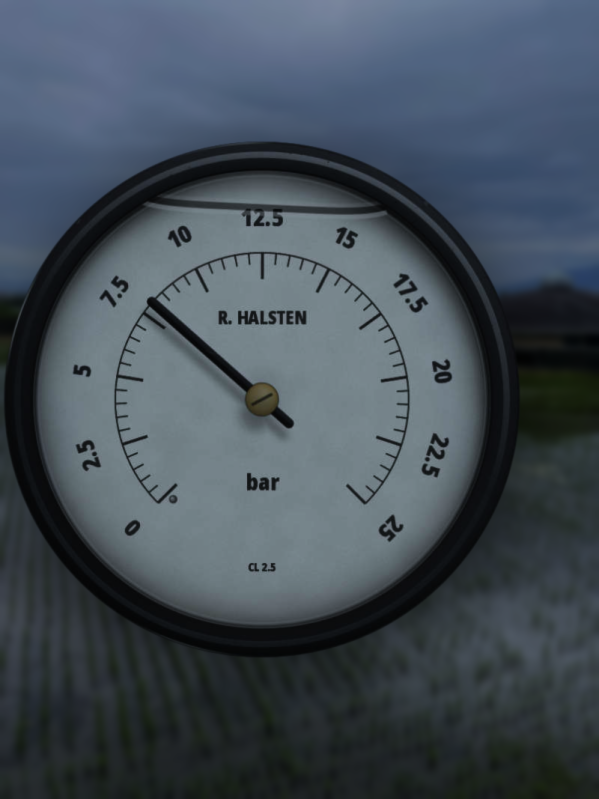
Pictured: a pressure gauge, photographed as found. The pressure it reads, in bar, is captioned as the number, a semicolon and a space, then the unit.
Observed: 8; bar
